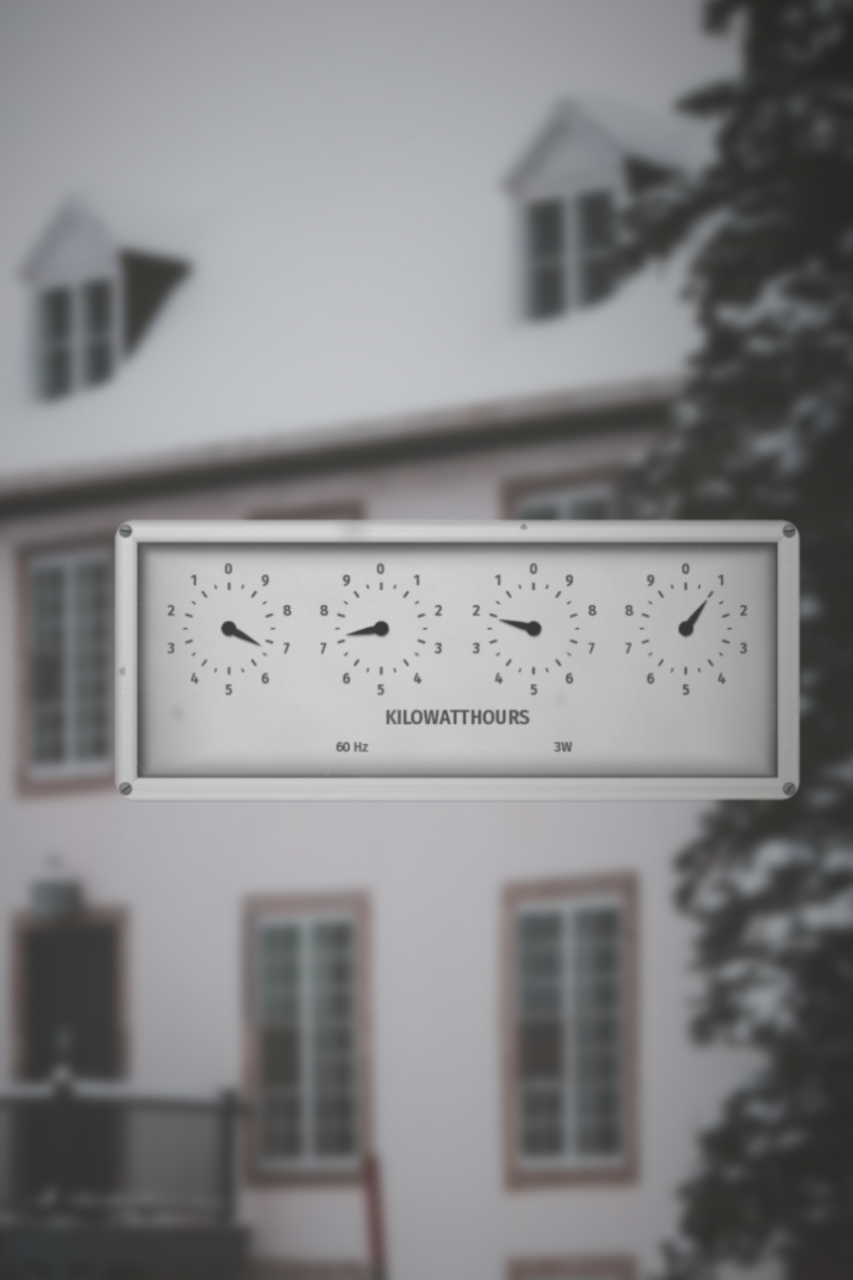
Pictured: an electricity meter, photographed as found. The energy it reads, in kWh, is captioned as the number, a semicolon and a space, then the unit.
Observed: 6721; kWh
